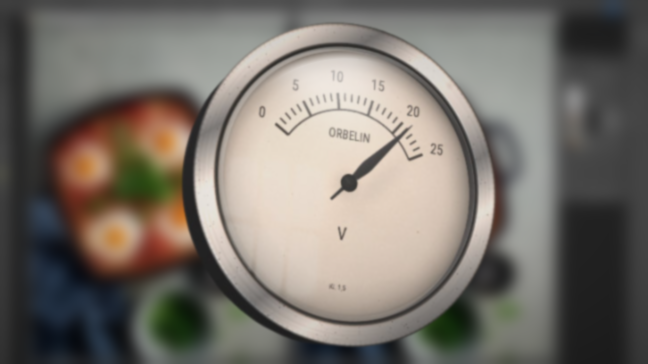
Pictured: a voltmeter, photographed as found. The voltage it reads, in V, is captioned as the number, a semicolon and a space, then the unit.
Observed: 21; V
